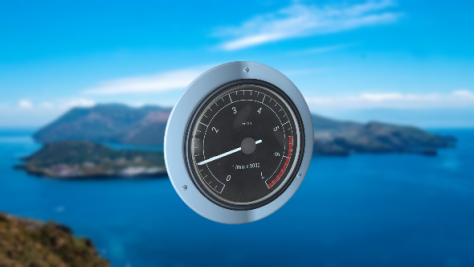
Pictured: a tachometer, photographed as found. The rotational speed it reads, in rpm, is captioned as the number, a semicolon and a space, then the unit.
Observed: 1000; rpm
